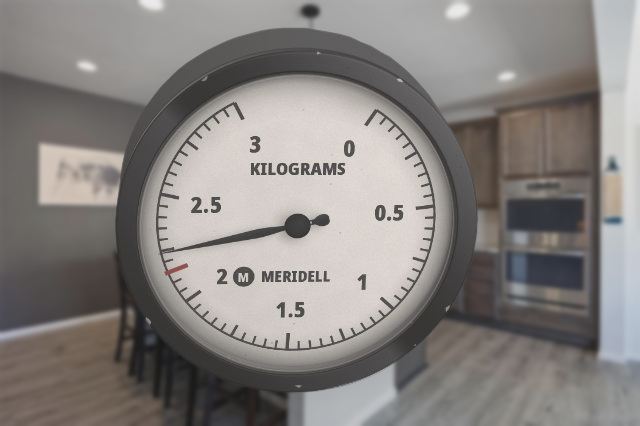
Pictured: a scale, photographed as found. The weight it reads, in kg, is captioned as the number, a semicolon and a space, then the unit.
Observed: 2.25; kg
